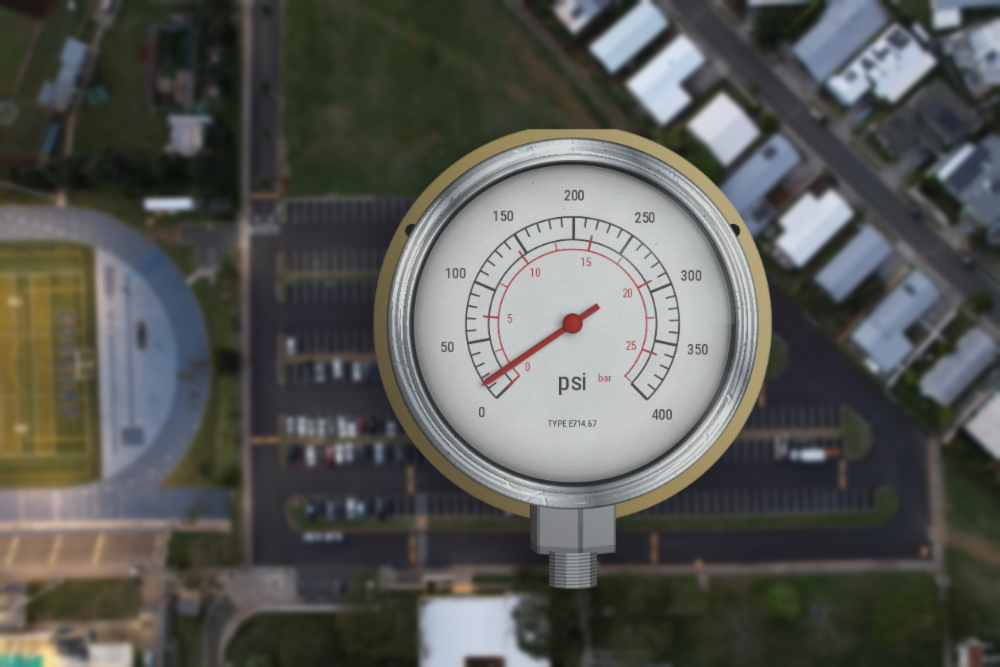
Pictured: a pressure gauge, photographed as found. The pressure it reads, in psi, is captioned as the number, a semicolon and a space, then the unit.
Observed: 15; psi
